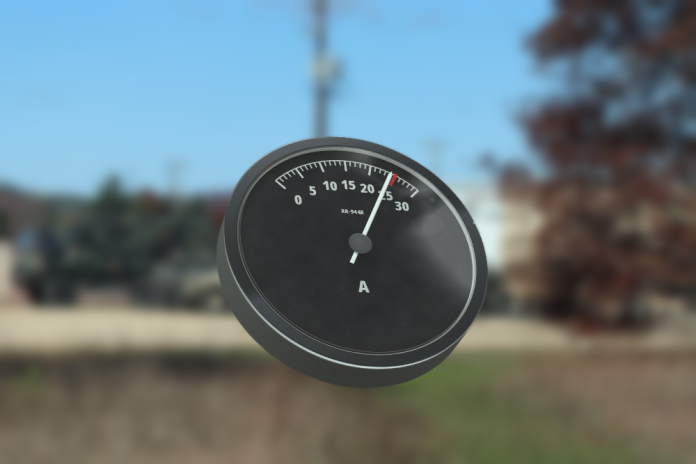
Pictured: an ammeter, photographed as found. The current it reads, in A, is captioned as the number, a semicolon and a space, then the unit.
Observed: 24; A
